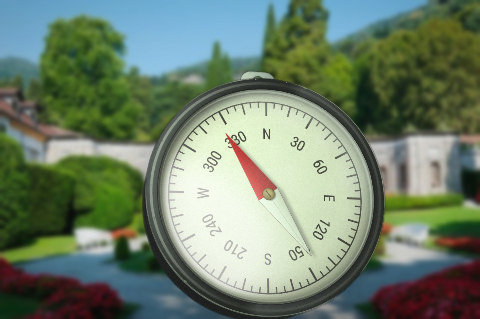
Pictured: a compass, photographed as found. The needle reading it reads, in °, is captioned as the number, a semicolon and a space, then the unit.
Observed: 325; °
